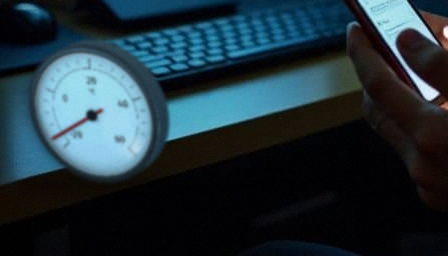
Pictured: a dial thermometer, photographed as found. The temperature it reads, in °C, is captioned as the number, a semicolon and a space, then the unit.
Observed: -16; °C
